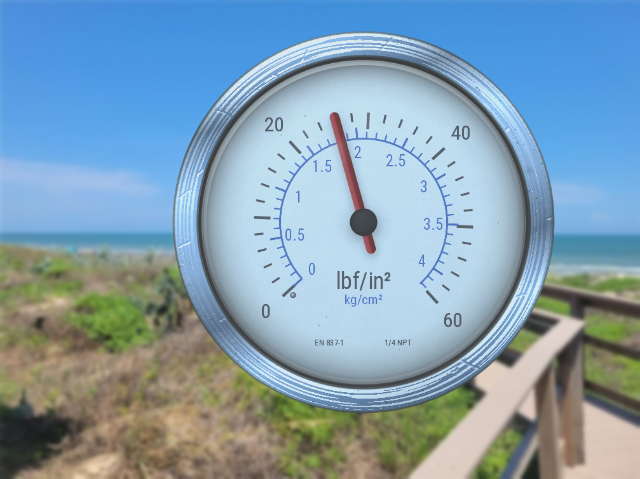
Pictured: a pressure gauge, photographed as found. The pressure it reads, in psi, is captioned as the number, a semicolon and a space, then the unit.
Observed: 26; psi
